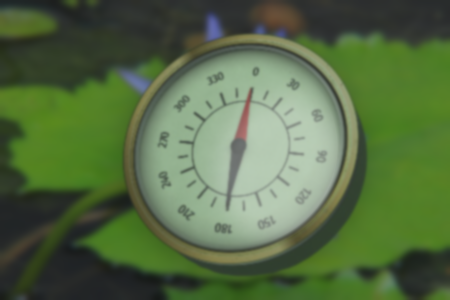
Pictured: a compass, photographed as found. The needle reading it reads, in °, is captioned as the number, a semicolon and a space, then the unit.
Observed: 0; °
